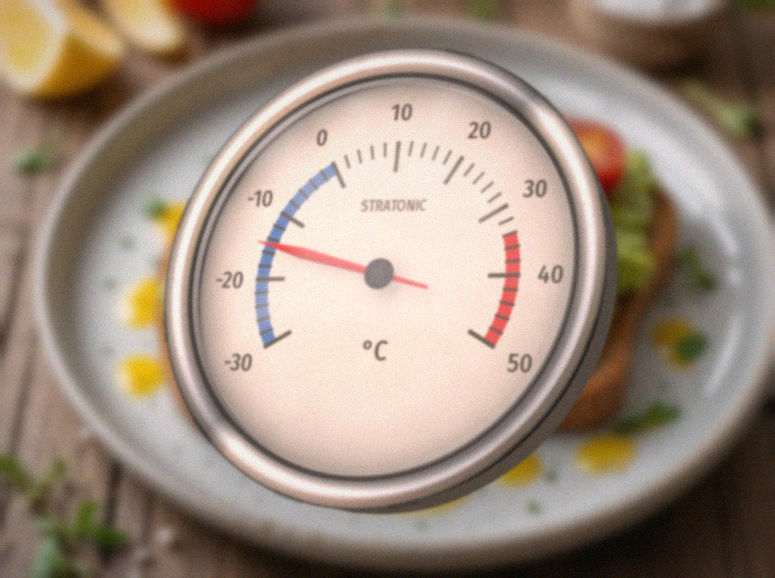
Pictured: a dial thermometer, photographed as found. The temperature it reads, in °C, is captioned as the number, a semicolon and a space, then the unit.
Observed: -15; °C
